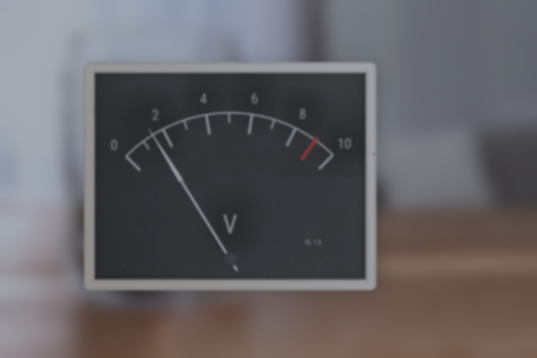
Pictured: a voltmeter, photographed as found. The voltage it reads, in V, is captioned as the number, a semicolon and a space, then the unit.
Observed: 1.5; V
